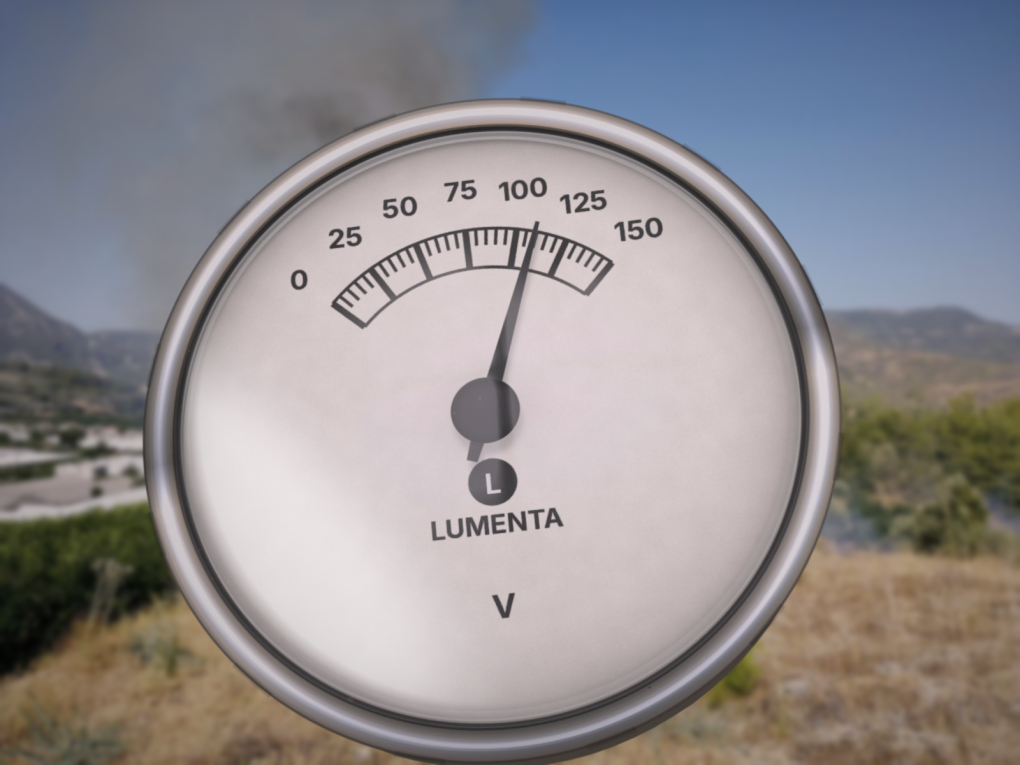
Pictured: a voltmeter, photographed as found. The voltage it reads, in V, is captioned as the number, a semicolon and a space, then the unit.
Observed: 110; V
